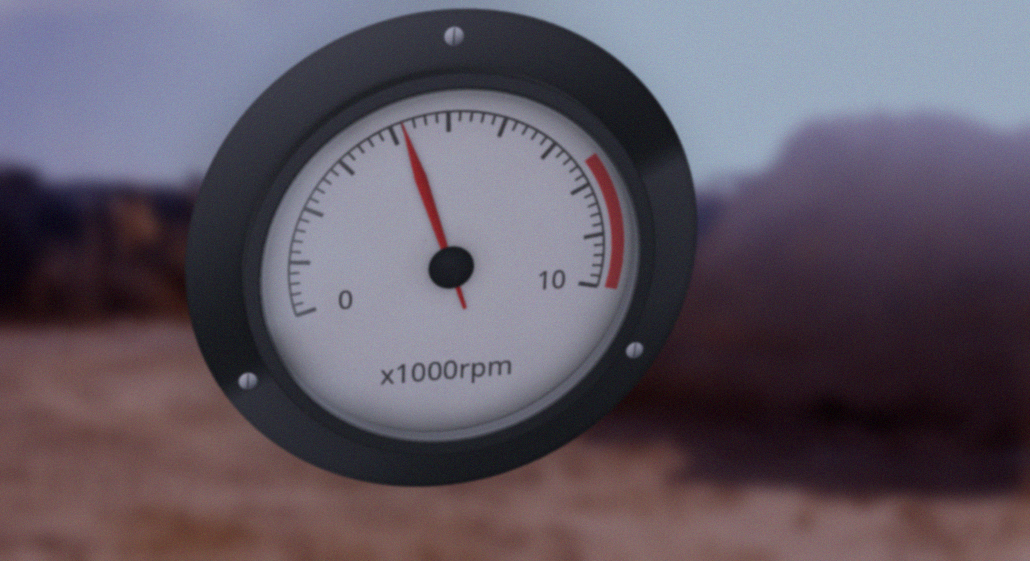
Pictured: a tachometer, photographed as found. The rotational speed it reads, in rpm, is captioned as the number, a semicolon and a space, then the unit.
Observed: 4200; rpm
